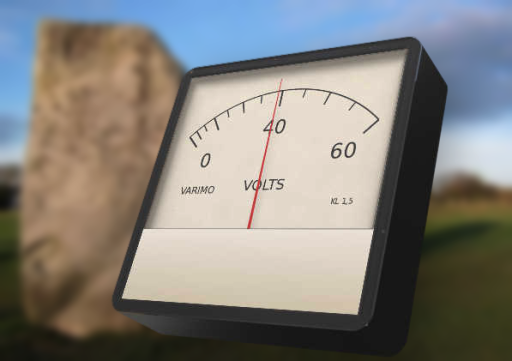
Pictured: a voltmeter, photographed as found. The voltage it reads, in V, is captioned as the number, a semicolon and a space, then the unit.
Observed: 40; V
